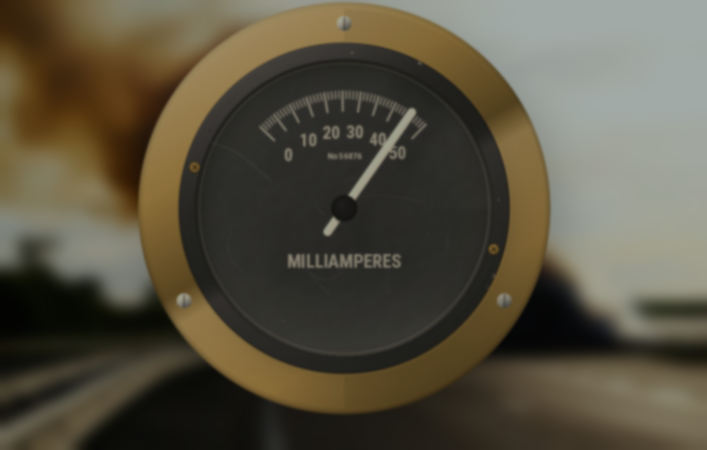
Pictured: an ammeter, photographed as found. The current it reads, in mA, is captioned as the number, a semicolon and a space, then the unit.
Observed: 45; mA
